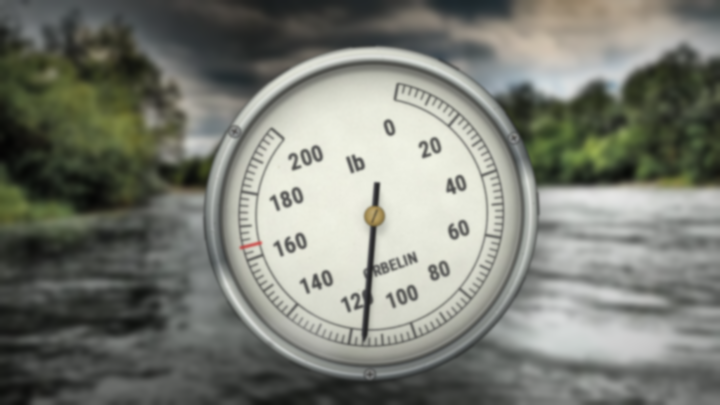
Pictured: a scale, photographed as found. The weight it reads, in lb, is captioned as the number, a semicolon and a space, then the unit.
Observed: 116; lb
